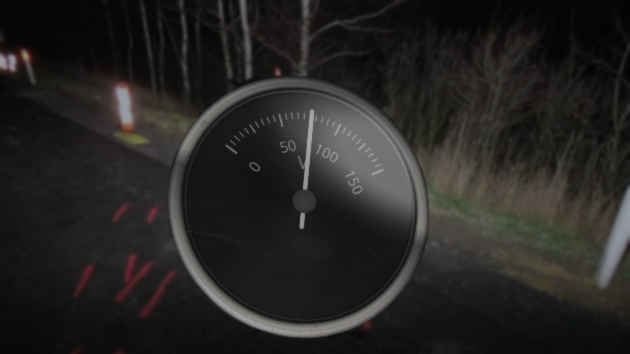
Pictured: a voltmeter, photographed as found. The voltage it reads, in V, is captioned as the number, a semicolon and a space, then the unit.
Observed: 75; V
